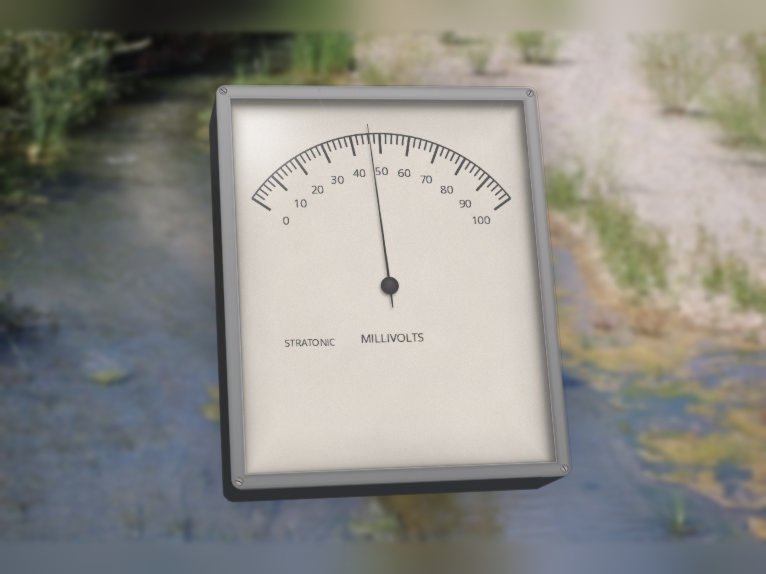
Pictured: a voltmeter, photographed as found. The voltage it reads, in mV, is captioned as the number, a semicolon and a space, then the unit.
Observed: 46; mV
